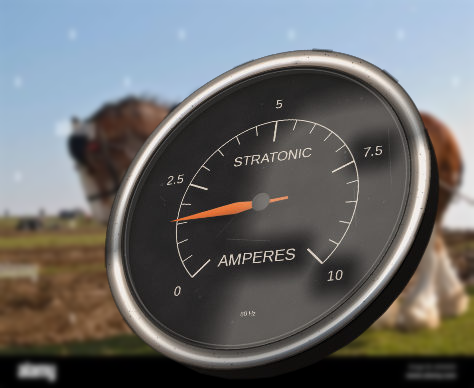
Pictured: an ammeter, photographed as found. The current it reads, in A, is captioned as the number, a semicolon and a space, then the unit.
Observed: 1.5; A
